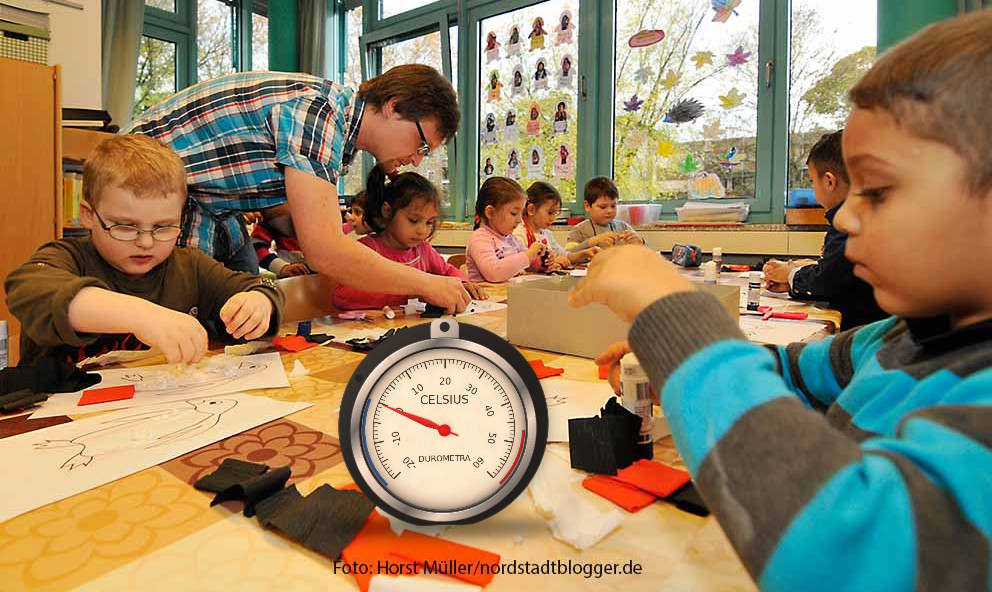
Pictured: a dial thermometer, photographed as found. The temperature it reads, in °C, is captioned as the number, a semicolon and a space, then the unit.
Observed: 0; °C
